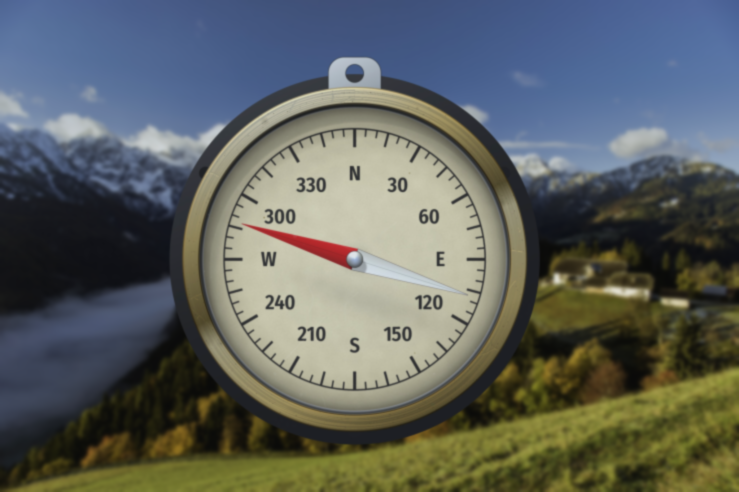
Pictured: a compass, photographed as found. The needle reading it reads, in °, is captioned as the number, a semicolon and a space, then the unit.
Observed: 287.5; °
